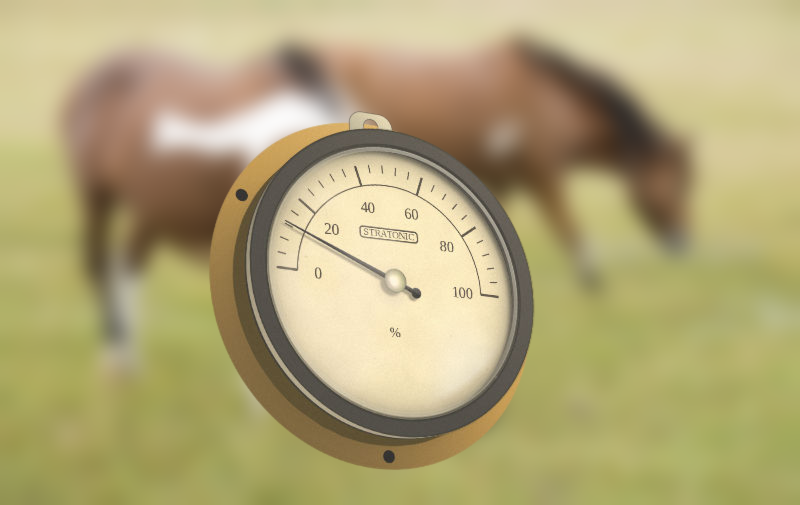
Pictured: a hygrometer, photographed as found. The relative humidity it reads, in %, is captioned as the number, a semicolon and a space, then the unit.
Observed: 12; %
